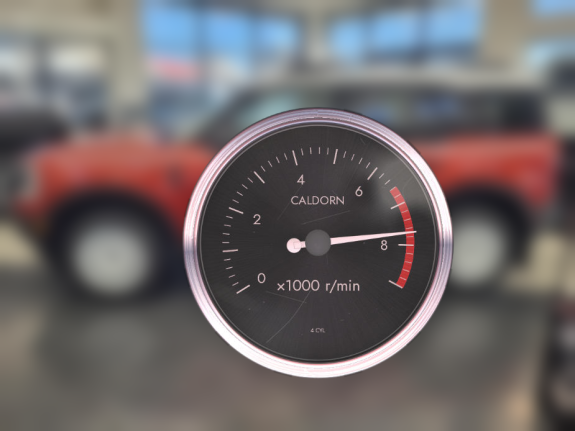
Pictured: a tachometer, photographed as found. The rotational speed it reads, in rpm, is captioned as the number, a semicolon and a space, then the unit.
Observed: 7700; rpm
